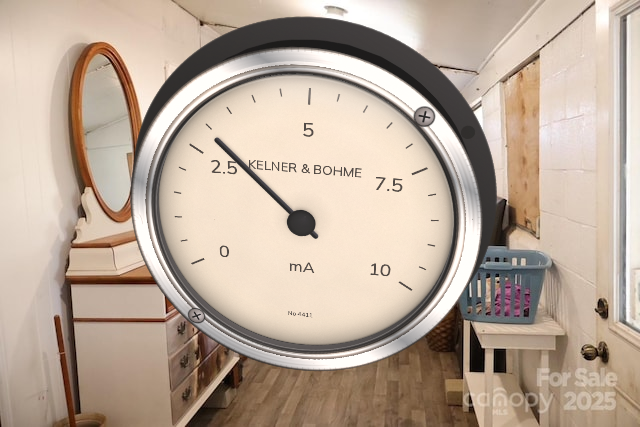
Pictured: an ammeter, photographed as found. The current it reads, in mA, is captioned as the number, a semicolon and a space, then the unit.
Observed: 3; mA
